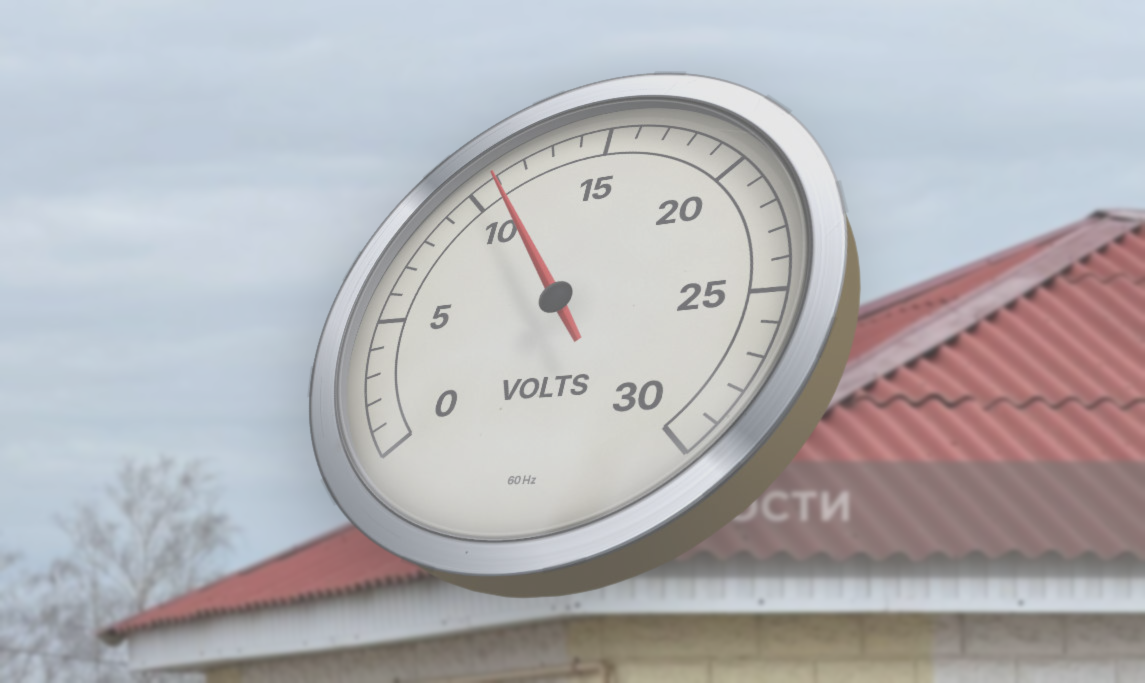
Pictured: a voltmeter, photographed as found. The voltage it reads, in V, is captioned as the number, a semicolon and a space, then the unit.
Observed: 11; V
